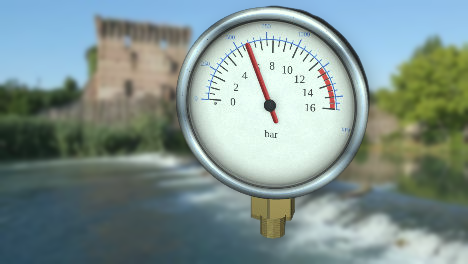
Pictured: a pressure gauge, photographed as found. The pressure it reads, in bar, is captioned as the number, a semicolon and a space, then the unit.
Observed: 6; bar
